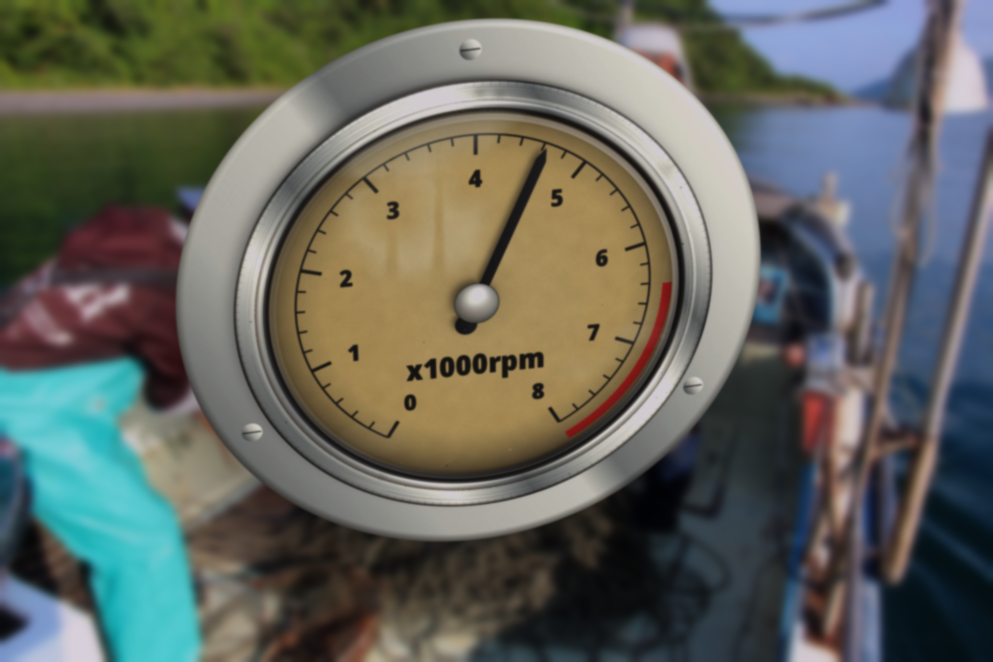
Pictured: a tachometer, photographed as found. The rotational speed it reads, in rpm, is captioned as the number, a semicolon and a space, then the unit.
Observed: 4600; rpm
